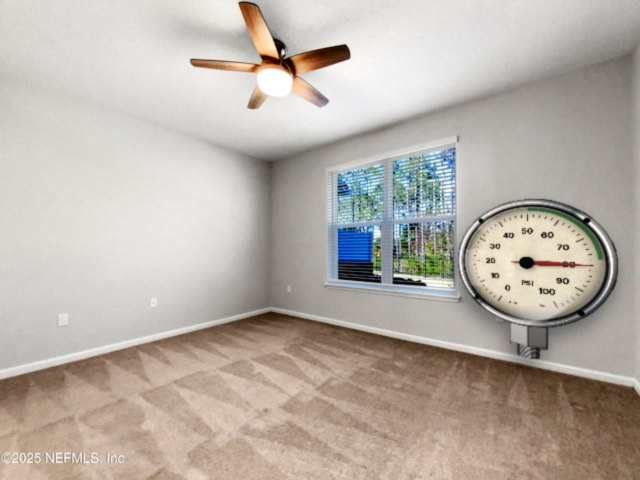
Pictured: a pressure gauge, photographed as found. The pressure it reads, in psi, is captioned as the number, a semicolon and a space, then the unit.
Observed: 80; psi
